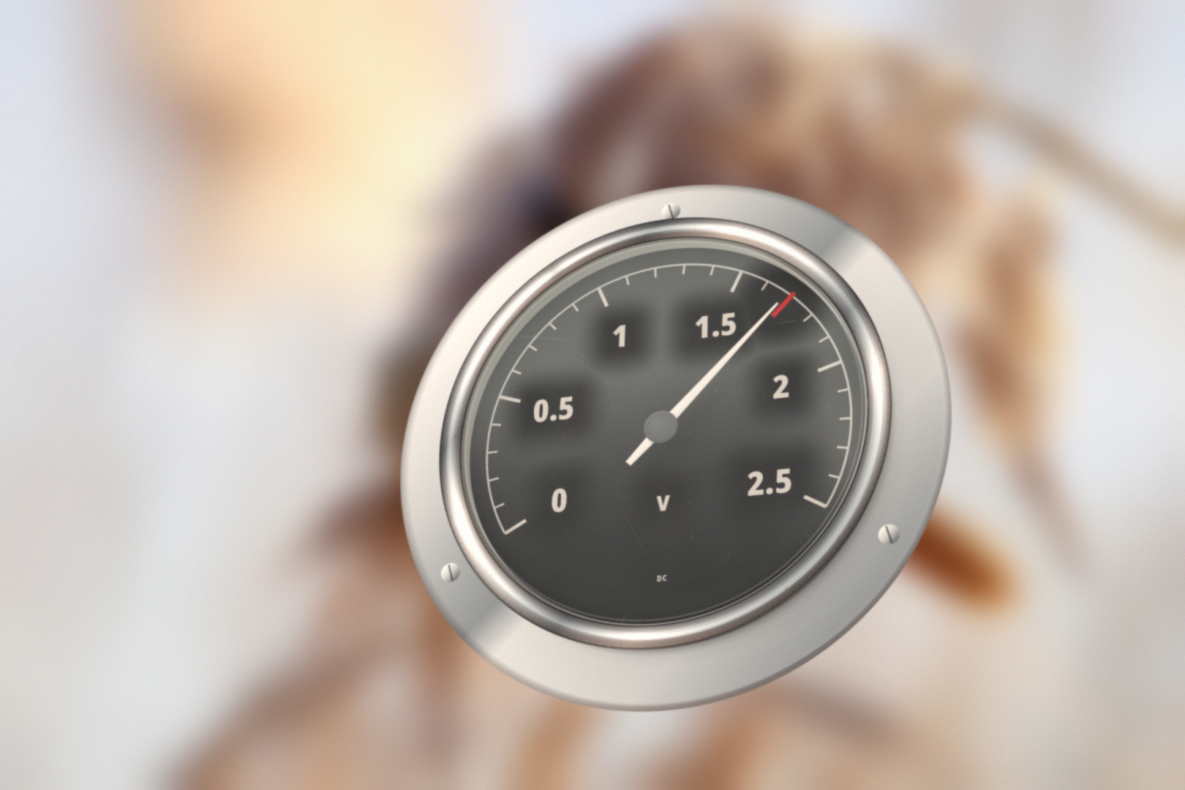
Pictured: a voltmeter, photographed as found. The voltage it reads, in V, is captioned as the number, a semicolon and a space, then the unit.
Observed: 1.7; V
